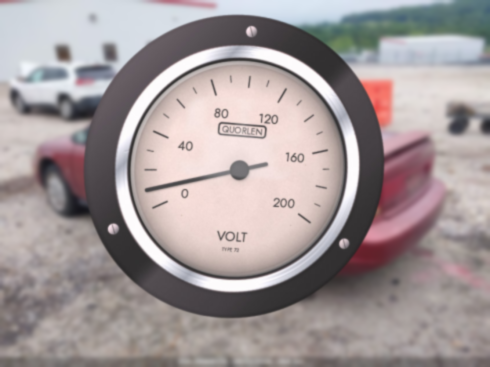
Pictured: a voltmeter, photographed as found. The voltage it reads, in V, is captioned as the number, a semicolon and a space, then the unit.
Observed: 10; V
